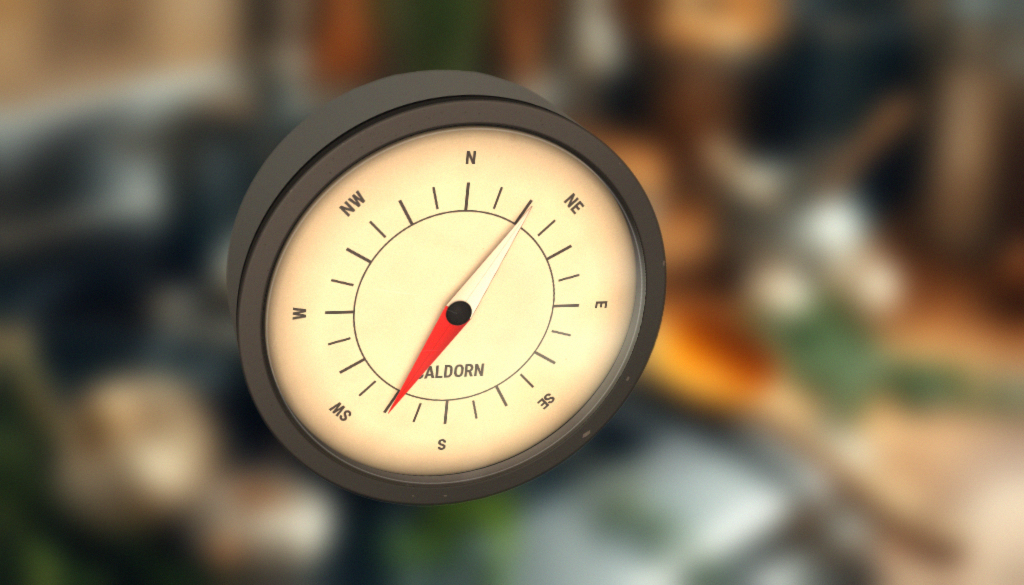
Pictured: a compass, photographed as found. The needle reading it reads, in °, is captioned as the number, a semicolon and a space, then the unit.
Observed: 210; °
